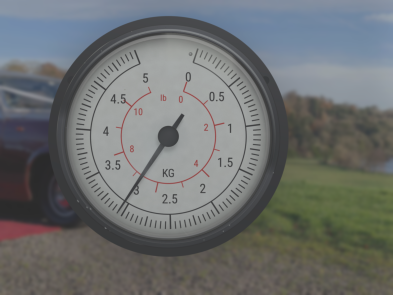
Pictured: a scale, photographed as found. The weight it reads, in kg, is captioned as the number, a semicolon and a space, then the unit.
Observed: 3.05; kg
